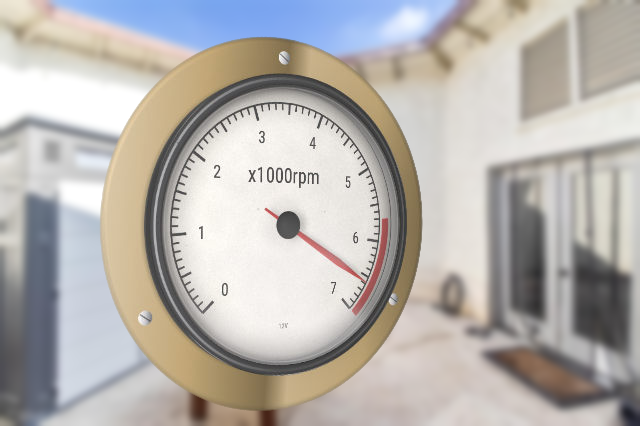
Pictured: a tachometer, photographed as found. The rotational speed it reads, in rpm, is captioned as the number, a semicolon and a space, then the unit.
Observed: 6600; rpm
